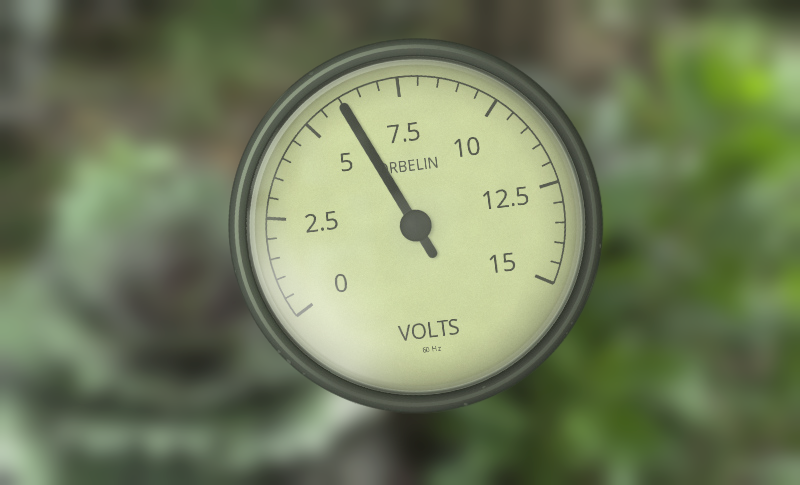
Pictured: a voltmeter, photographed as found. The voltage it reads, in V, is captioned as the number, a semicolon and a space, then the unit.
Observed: 6; V
